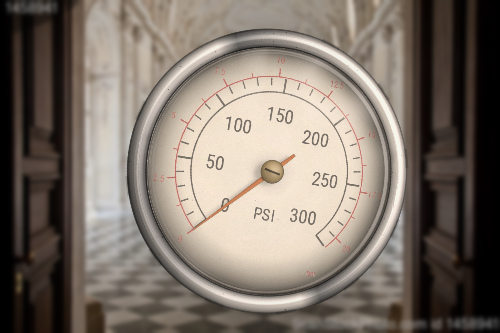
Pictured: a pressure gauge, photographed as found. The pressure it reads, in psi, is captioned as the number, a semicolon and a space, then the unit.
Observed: 0; psi
